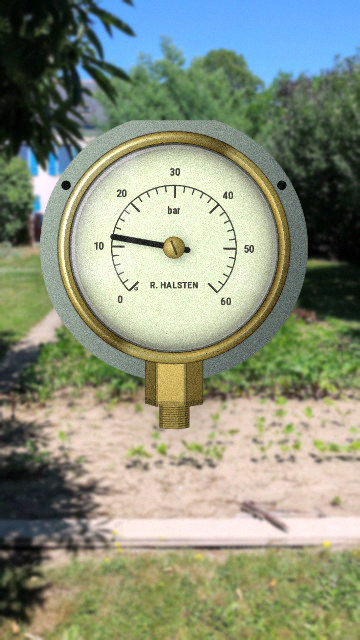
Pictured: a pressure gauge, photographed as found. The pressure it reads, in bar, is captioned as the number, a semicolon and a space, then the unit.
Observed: 12; bar
